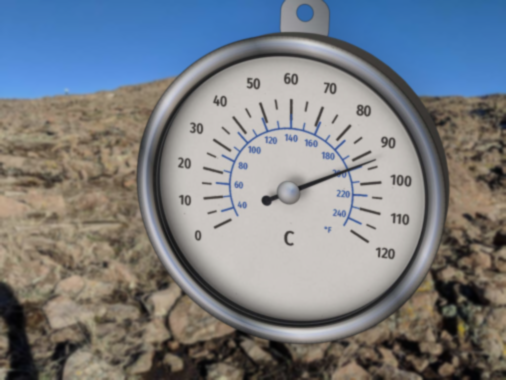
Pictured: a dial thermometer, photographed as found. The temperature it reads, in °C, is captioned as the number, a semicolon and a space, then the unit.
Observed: 92.5; °C
